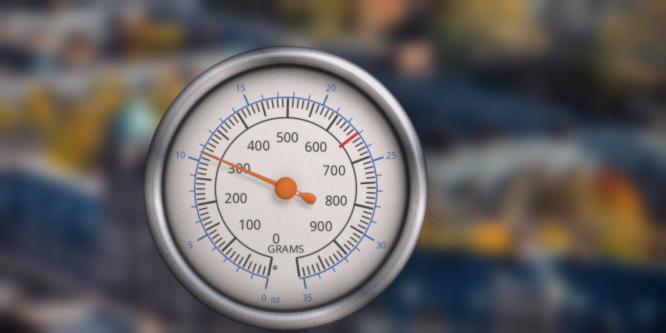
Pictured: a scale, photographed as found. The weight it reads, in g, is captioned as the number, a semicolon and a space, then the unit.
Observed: 300; g
